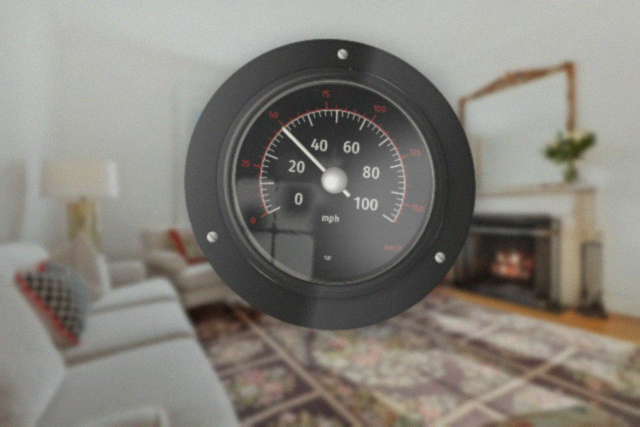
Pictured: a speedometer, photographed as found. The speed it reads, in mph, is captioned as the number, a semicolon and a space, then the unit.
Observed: 30; mph
